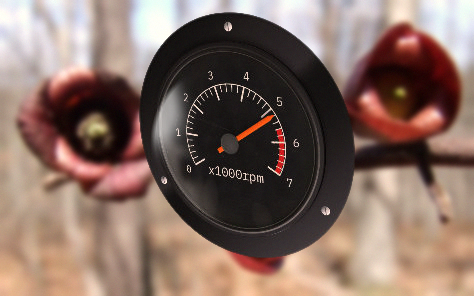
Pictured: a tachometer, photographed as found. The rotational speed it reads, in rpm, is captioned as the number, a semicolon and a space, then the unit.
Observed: 5200; rpm
